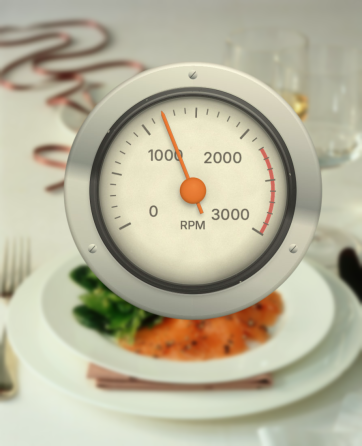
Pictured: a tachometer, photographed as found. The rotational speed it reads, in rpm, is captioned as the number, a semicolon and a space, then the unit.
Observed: 1200; rpm
